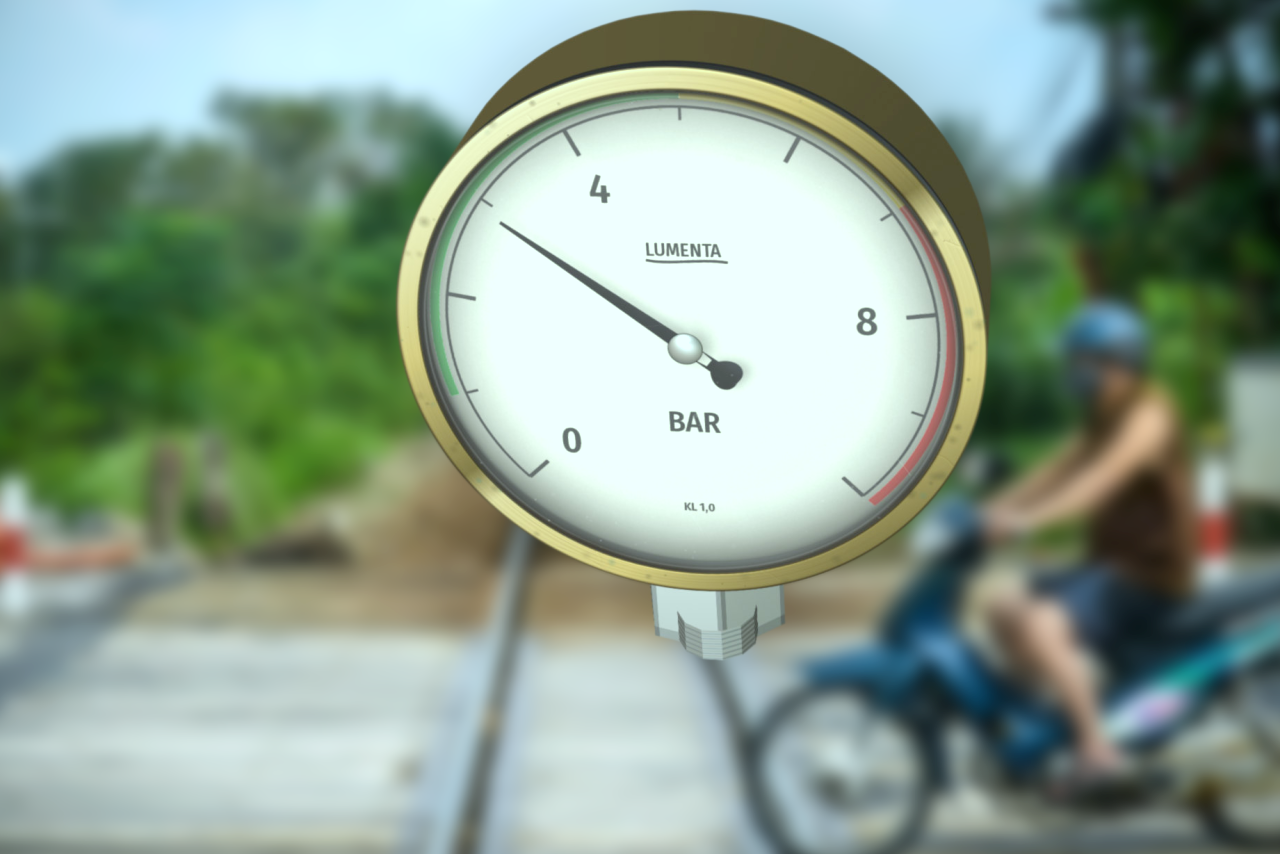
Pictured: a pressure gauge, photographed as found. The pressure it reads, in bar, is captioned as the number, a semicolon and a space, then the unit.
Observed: 3; bar
